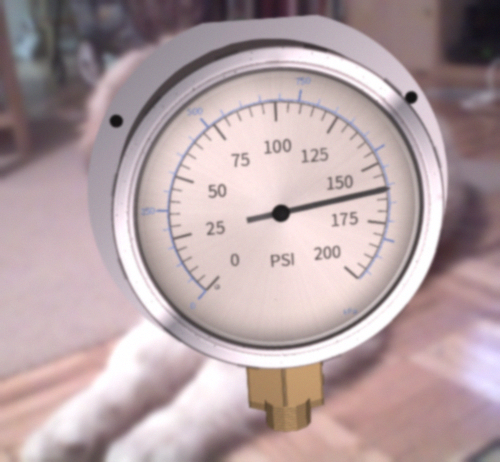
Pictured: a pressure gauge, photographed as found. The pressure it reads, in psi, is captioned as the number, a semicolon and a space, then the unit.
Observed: 160; psi
